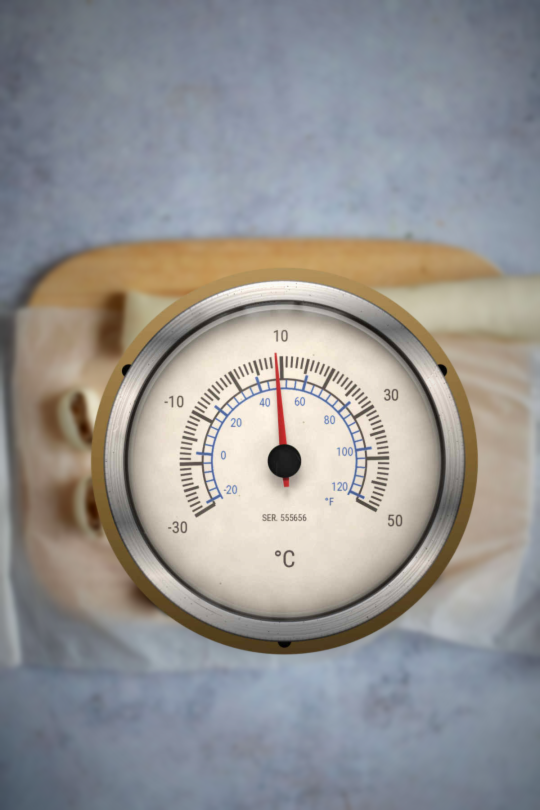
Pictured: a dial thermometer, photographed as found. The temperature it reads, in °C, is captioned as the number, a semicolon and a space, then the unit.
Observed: 9; °C
